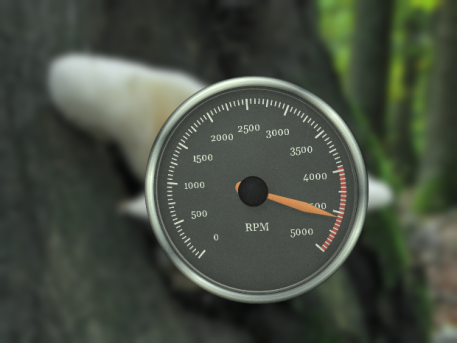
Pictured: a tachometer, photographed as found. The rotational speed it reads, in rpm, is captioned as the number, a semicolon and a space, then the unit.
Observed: 4550; rpm
